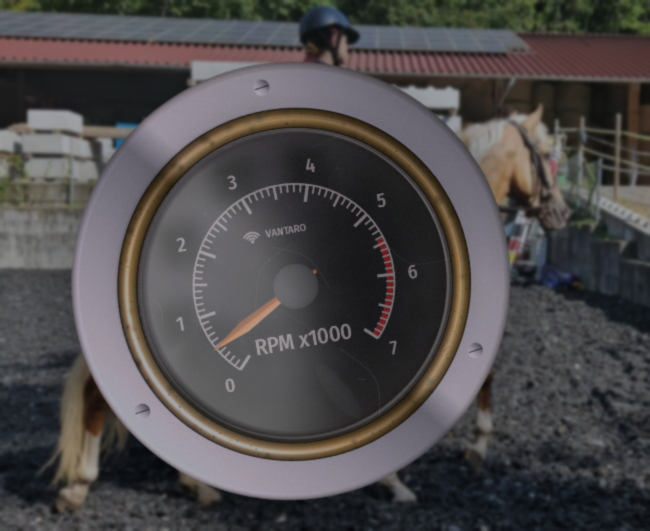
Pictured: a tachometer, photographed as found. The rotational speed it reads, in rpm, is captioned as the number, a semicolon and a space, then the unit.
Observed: 500; rpm
